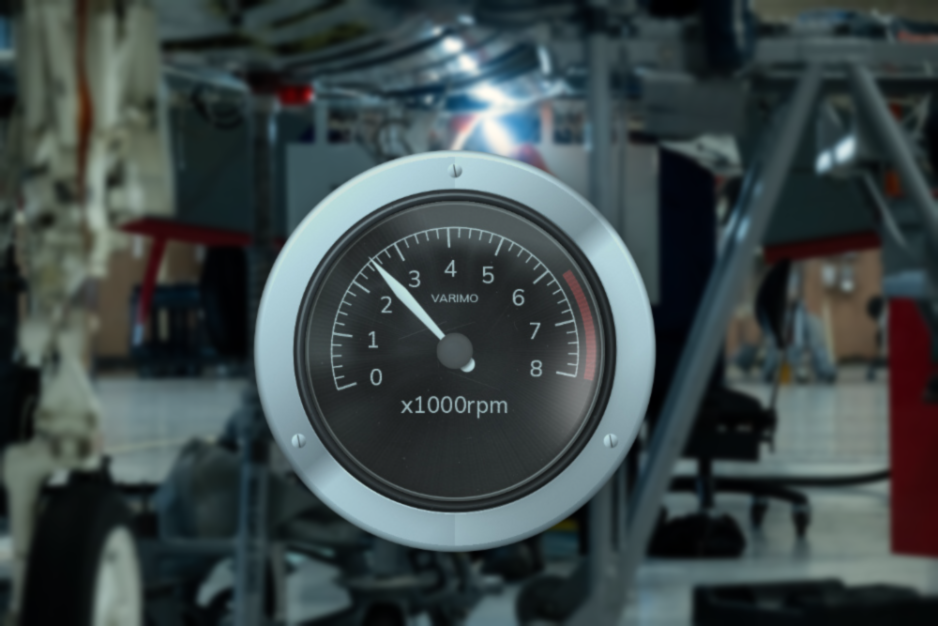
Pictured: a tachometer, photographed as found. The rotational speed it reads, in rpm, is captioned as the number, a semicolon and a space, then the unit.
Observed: 2500; rpm
